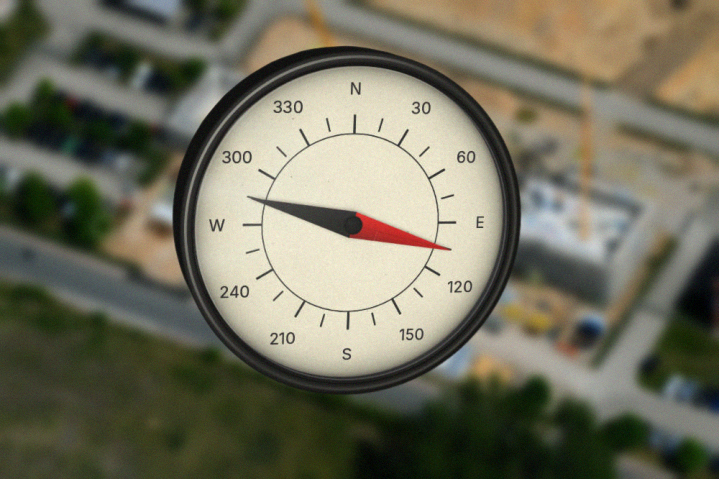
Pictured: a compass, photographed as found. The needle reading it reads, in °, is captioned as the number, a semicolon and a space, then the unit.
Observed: 105; °
